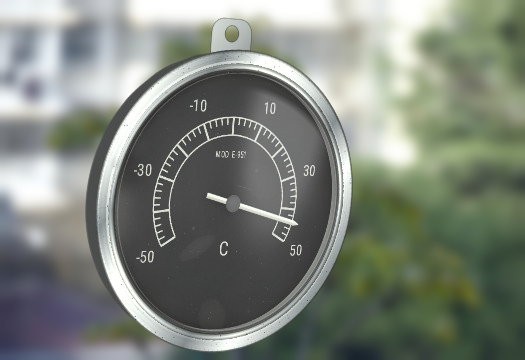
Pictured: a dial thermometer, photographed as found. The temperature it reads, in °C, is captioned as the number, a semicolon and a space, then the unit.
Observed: 44; °C
